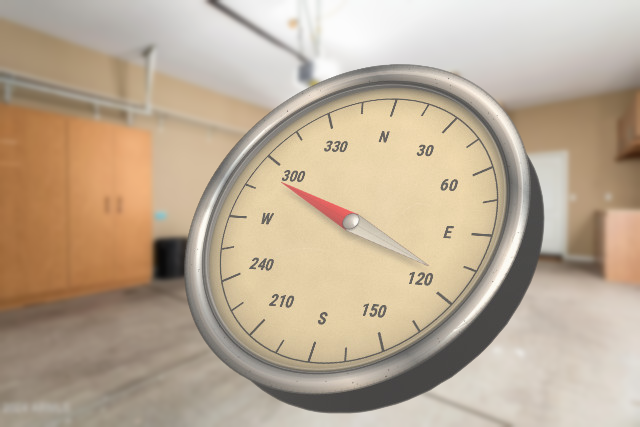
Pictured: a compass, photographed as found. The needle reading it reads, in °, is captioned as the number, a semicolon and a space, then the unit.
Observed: 292.5; °
